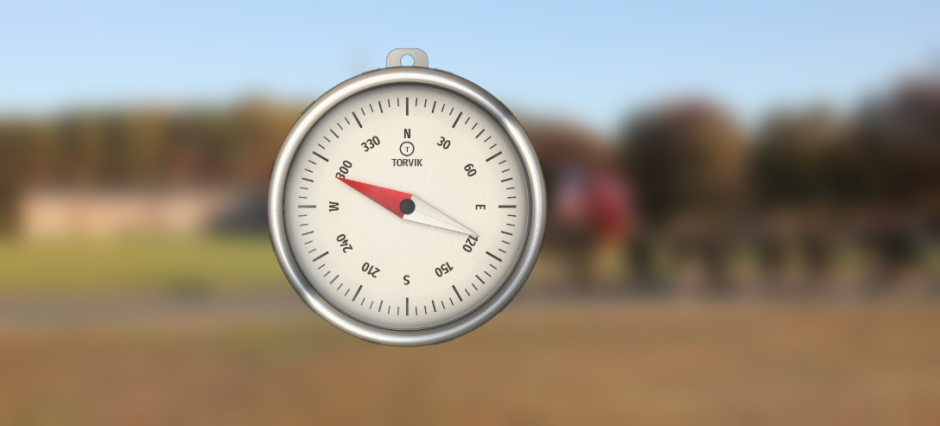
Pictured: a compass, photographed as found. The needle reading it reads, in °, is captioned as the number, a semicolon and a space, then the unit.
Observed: 292.5; °
